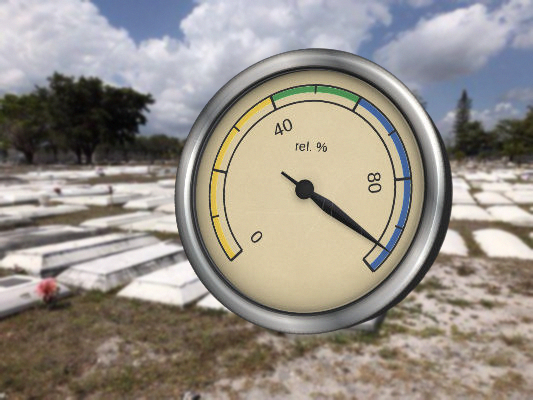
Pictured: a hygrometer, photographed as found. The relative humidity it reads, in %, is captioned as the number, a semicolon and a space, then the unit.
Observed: 95; %
